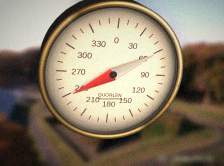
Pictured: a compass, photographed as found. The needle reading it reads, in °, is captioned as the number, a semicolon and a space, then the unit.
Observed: 240; °
